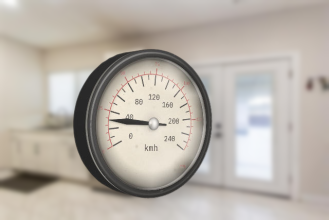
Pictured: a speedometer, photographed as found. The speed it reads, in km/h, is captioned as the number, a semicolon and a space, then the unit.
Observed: 30; km/h
